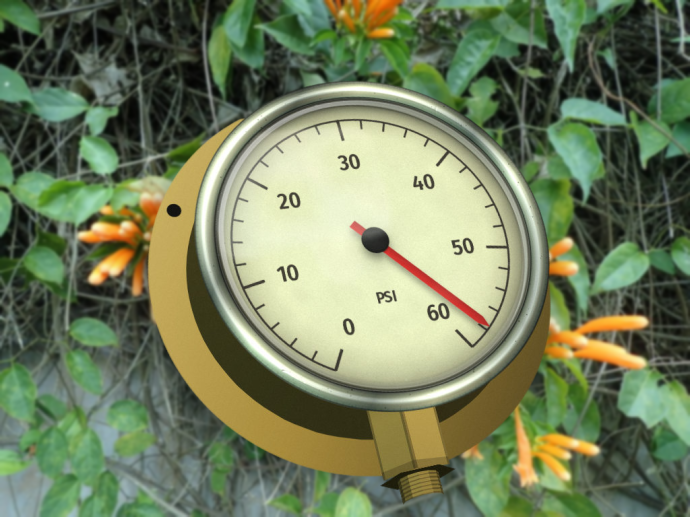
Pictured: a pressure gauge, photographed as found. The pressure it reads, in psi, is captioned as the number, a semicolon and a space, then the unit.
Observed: 58; psi
